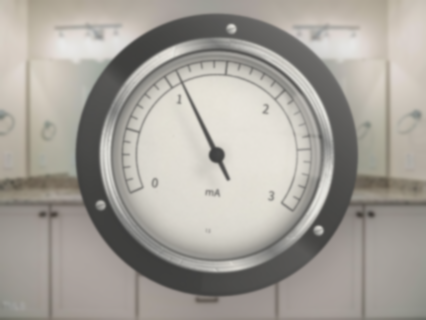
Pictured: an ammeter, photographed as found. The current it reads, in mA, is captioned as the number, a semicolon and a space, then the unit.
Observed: 1.1; mA
